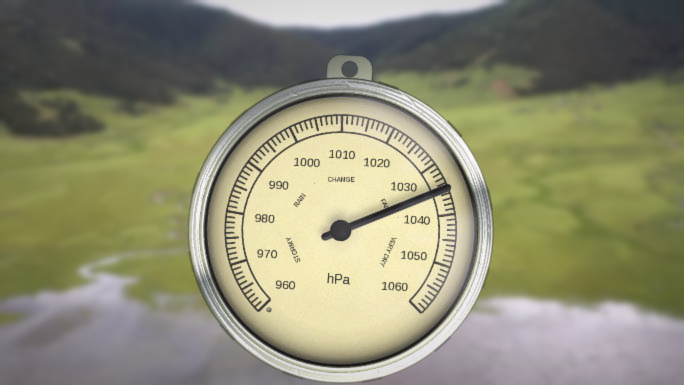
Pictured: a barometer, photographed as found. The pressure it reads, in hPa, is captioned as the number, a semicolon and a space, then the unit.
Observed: 1035; hPa
